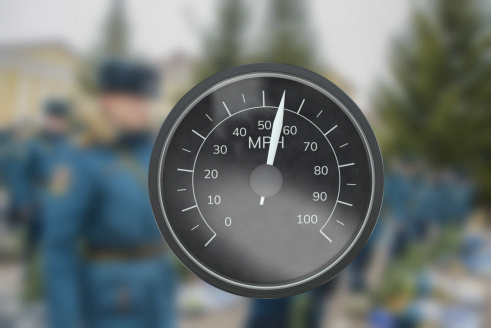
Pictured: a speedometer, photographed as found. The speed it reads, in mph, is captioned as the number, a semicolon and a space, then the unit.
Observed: 55; mph
